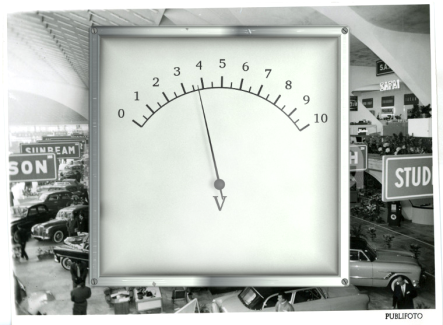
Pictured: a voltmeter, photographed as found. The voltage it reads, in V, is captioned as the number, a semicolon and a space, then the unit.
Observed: 3.75; V
